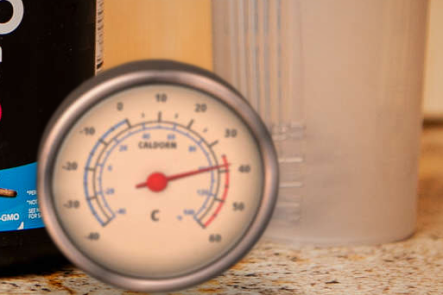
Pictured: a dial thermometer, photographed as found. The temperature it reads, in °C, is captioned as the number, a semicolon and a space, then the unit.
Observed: 37.5; °C
